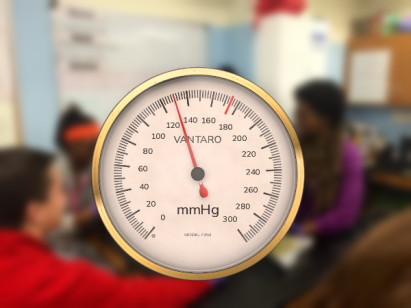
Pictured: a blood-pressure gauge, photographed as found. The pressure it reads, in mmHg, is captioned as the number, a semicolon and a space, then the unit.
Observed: 130; mmHg
